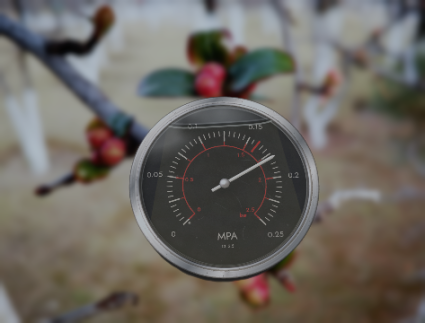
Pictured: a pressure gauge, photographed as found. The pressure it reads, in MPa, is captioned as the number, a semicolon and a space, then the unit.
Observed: 0.18; MPa
